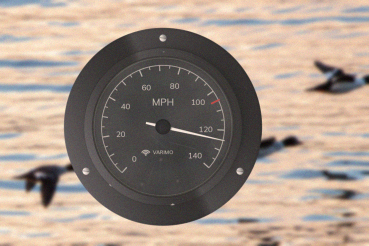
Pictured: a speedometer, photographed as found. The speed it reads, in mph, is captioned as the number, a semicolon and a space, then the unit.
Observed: 125; mph
